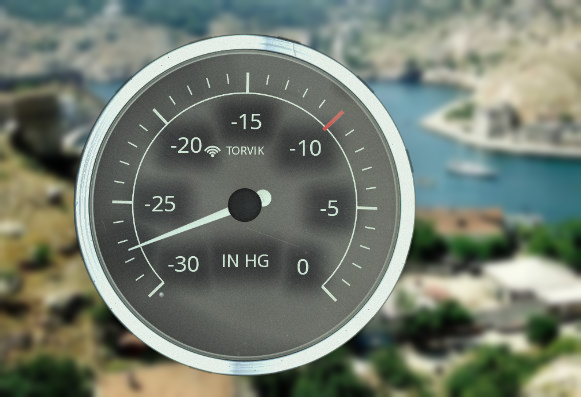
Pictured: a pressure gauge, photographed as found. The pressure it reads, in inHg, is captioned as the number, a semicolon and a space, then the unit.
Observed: -27.5; inHg
